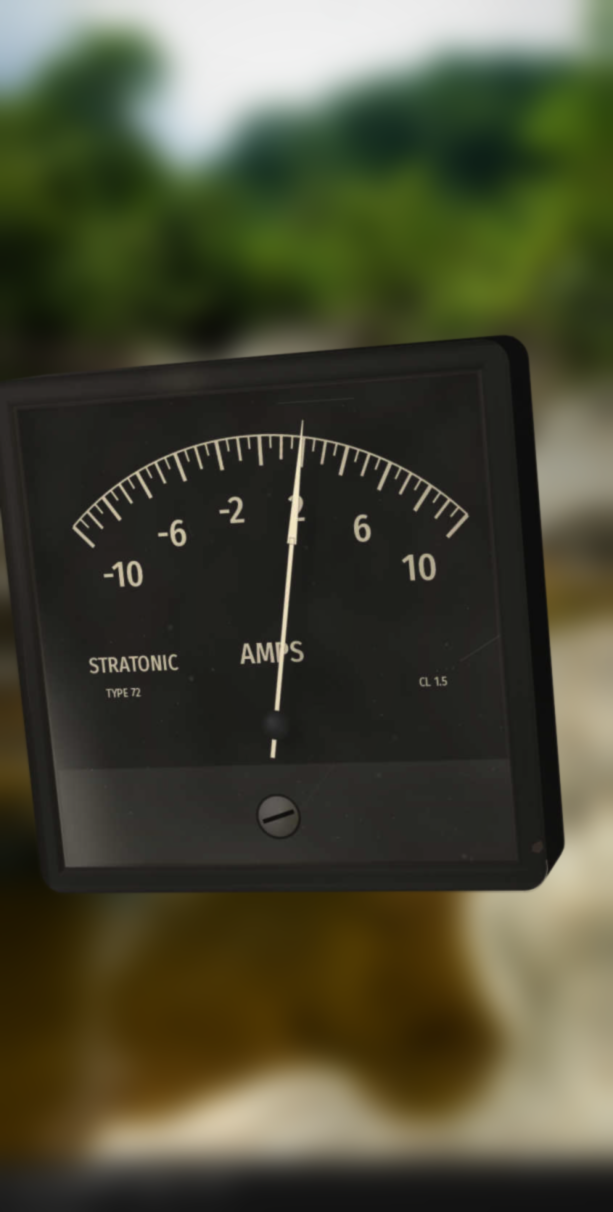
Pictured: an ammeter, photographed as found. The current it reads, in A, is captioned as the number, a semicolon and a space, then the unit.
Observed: 2; A
